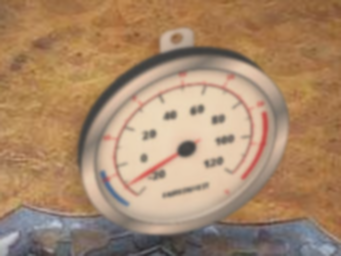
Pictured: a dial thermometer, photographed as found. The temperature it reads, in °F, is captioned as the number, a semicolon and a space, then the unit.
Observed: -10; °F
